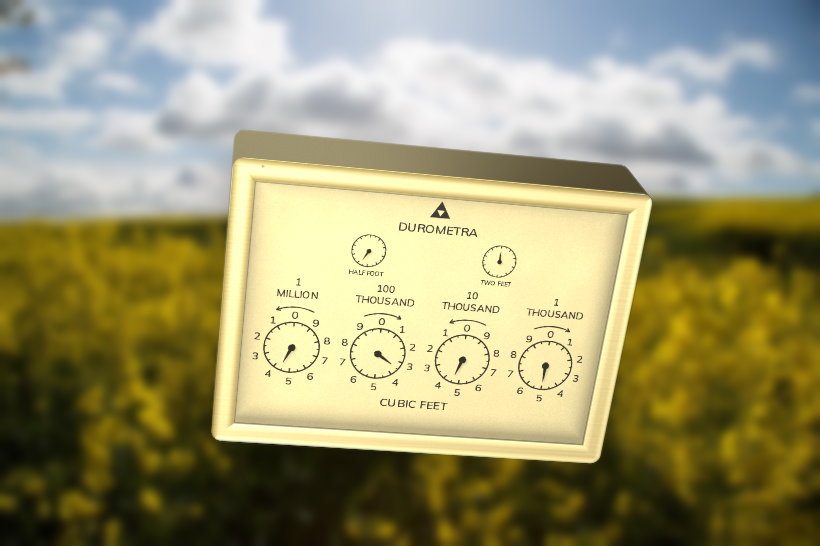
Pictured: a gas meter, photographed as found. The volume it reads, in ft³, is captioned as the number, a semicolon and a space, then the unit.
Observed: 434500; ft³
